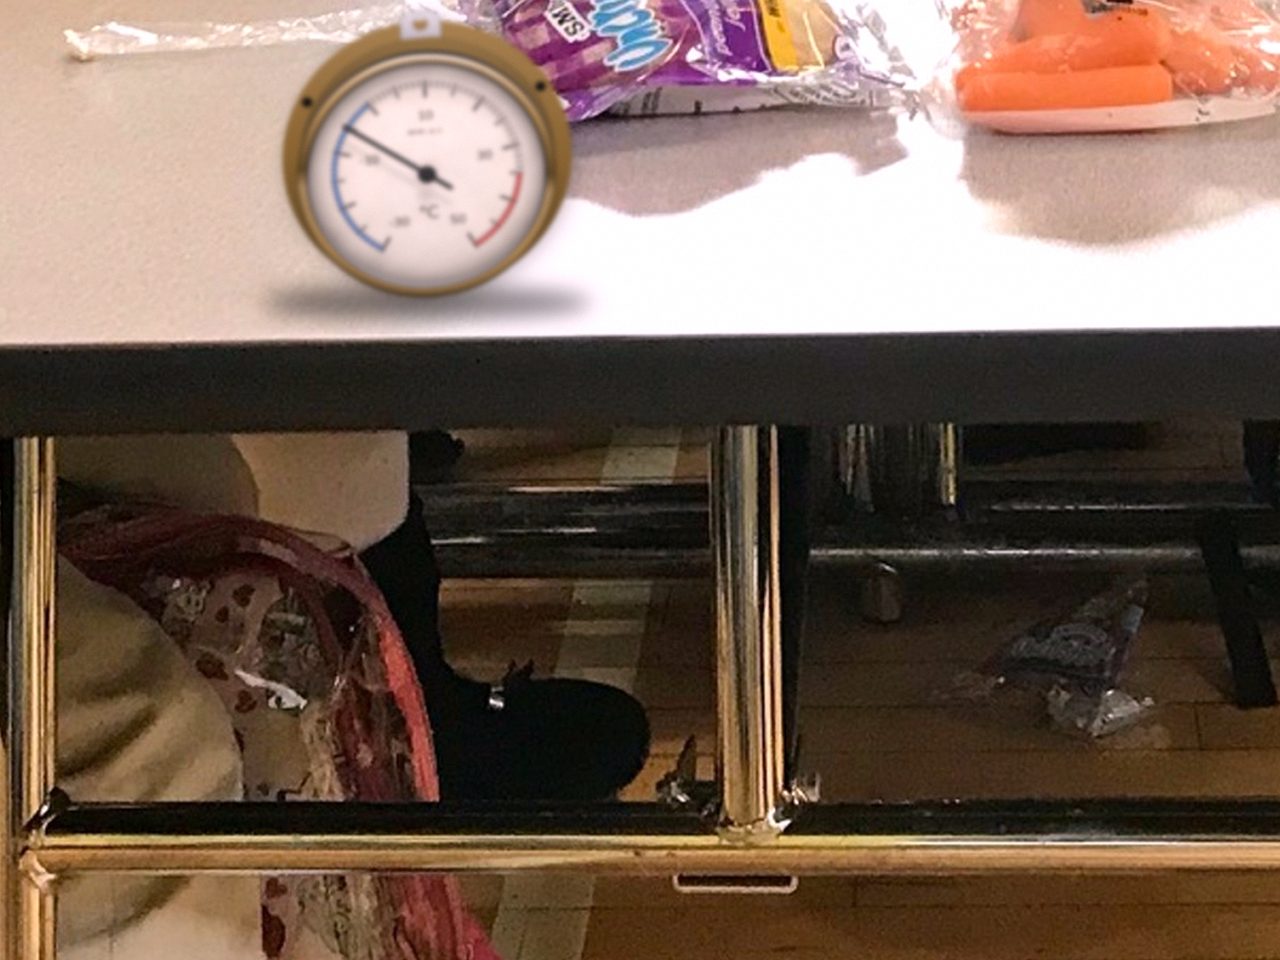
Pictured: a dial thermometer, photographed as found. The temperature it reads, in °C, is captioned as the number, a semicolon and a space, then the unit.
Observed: -5; °C
